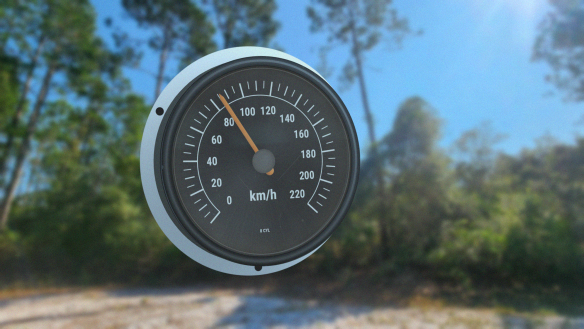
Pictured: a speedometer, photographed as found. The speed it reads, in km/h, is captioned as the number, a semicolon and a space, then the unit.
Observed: 85; km/h
